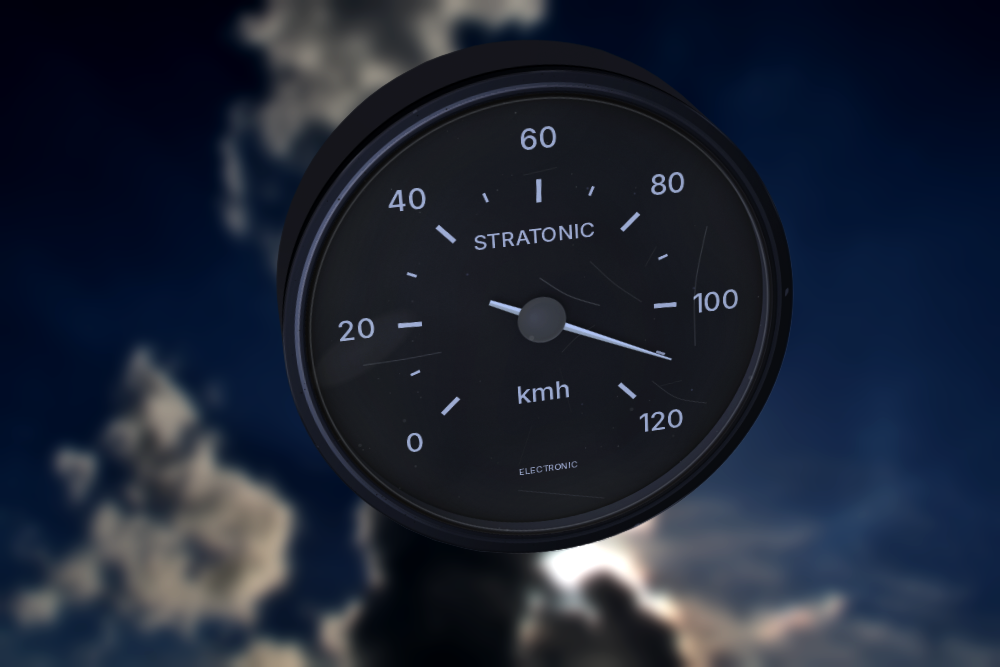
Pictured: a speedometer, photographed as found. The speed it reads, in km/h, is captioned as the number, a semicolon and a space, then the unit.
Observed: 110; km/h
